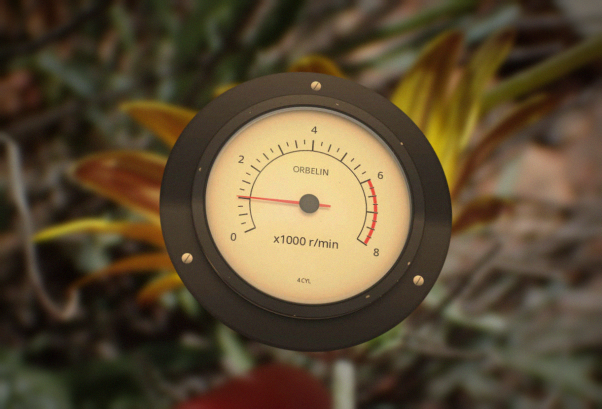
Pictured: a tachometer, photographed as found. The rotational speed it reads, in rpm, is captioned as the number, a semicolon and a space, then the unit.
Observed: 1000; rpm
